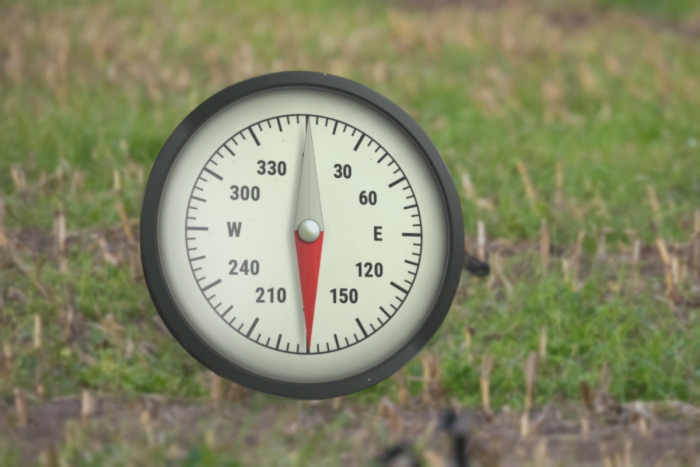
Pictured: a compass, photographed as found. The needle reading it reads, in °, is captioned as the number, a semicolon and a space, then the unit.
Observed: 180; °
